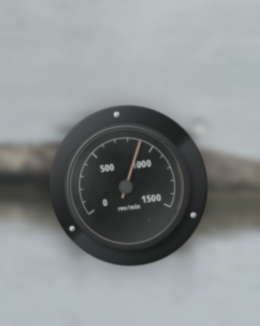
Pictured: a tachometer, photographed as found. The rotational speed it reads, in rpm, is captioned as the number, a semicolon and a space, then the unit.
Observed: 900; rpm
